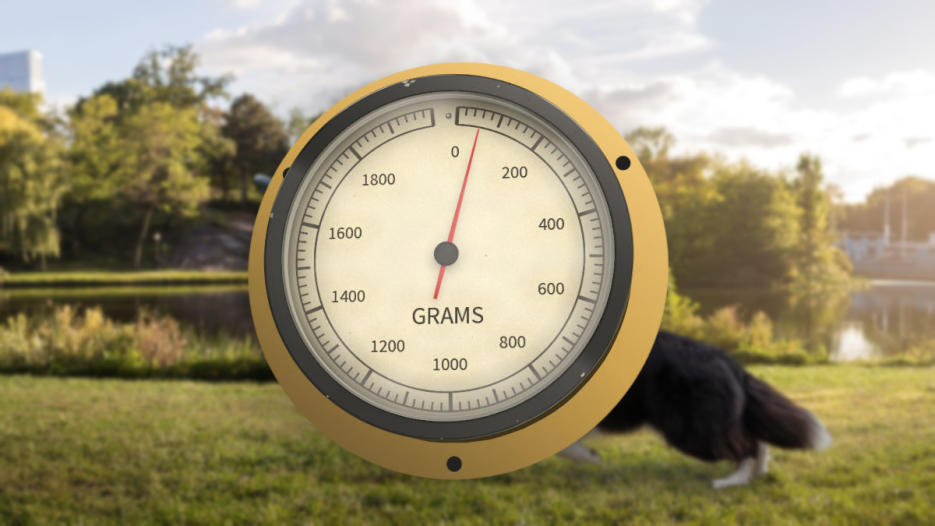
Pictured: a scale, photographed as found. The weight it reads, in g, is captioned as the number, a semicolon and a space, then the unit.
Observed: 60; g
